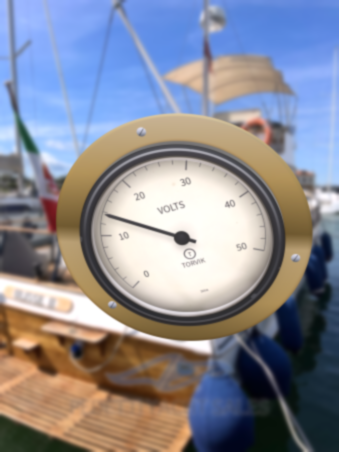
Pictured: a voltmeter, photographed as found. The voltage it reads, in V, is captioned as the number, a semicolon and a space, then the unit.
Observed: 14; V
